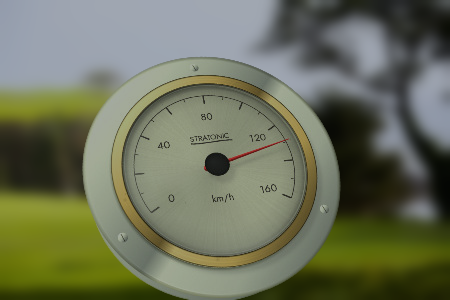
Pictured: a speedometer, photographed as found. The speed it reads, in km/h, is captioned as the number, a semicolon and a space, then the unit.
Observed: 130; km/h
